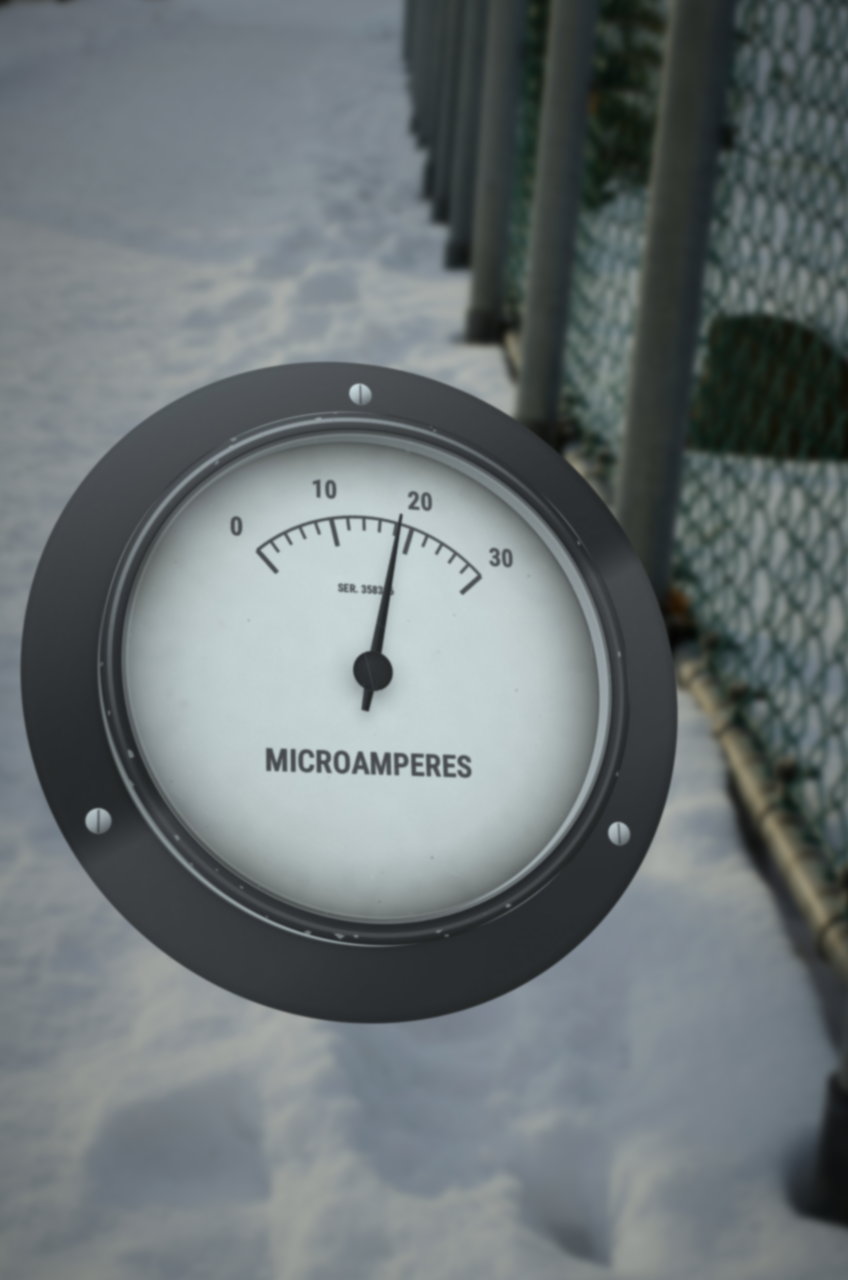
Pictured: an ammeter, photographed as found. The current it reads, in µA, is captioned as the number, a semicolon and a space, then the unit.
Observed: 18; µA
